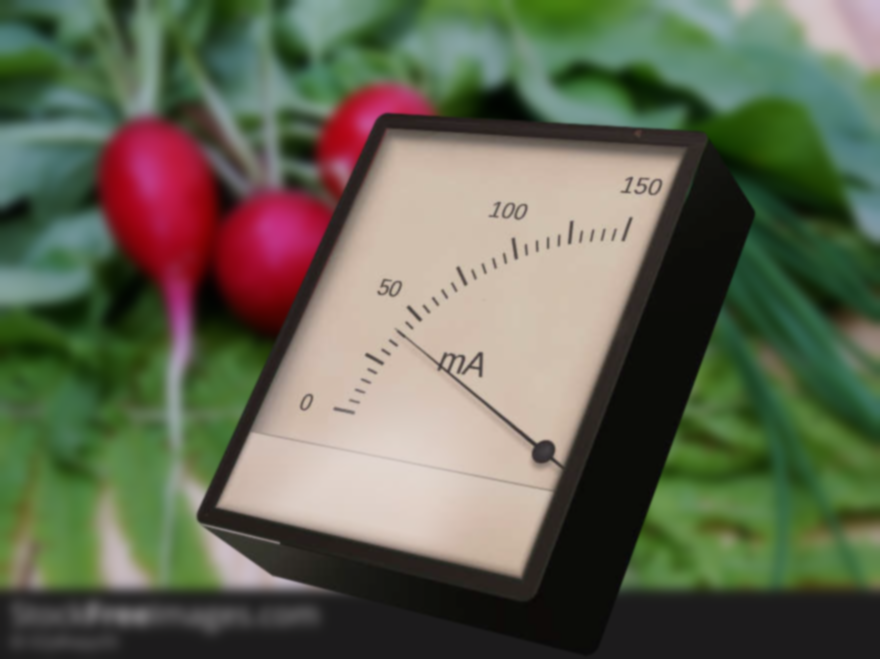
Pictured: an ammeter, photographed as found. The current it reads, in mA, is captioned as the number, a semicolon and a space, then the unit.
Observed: 40; mA
